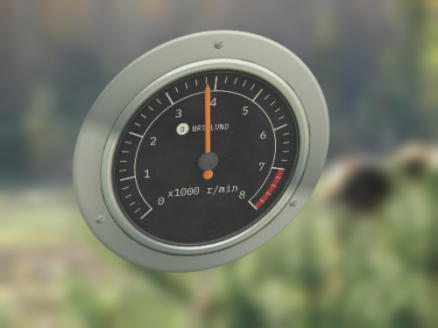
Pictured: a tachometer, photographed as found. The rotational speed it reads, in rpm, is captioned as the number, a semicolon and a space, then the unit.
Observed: 3800; rpm
